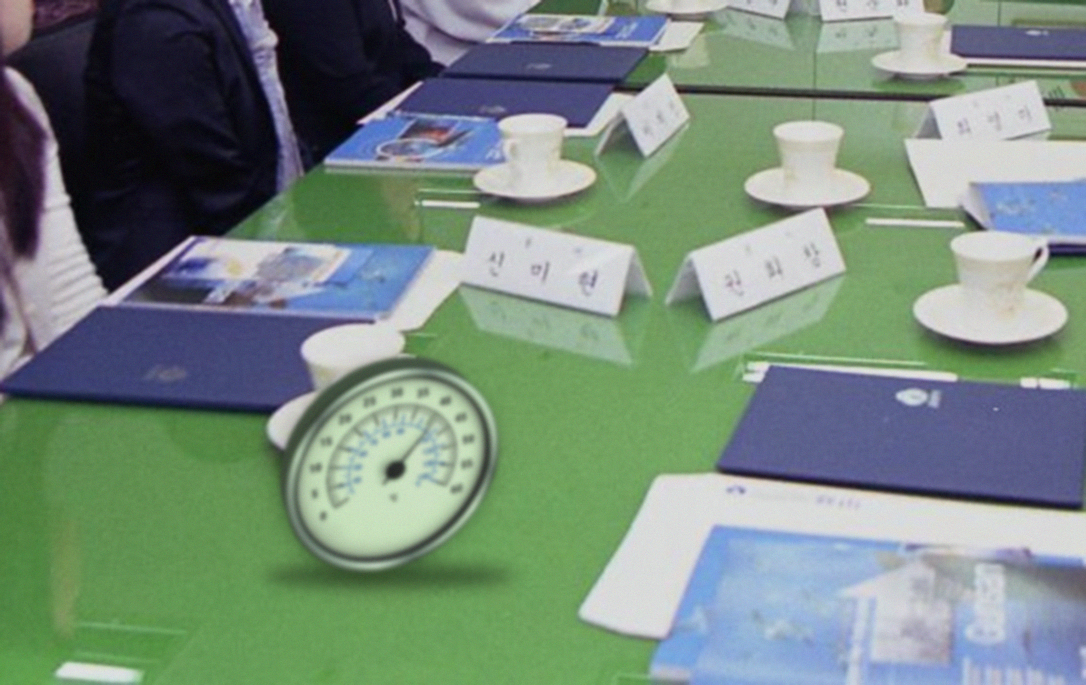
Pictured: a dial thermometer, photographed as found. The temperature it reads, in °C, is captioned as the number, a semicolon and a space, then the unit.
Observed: 40; °C
